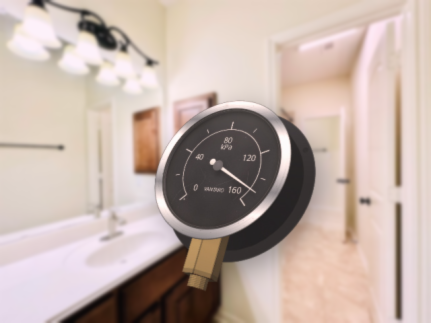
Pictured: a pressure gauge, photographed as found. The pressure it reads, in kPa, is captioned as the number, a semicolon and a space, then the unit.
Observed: 150; kPa
